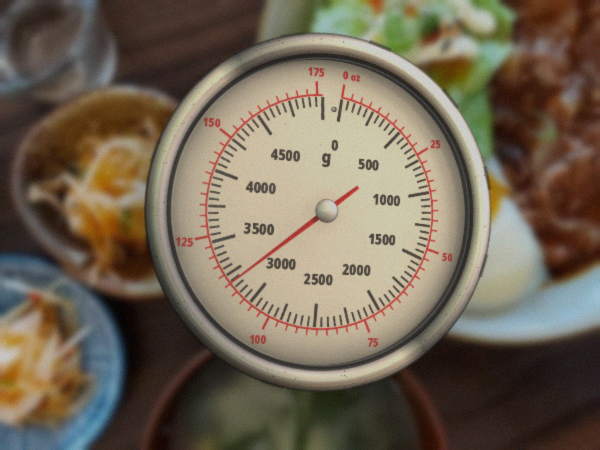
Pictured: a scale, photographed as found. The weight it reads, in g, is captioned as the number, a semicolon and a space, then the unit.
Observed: 3200; g
